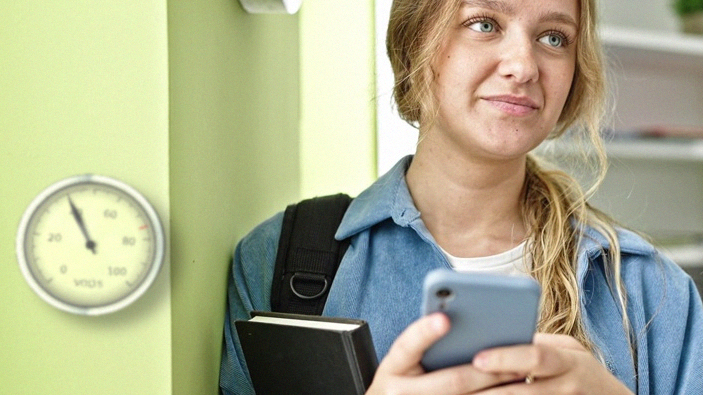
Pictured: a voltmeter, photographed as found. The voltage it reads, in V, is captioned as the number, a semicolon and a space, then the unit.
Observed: 40; V
